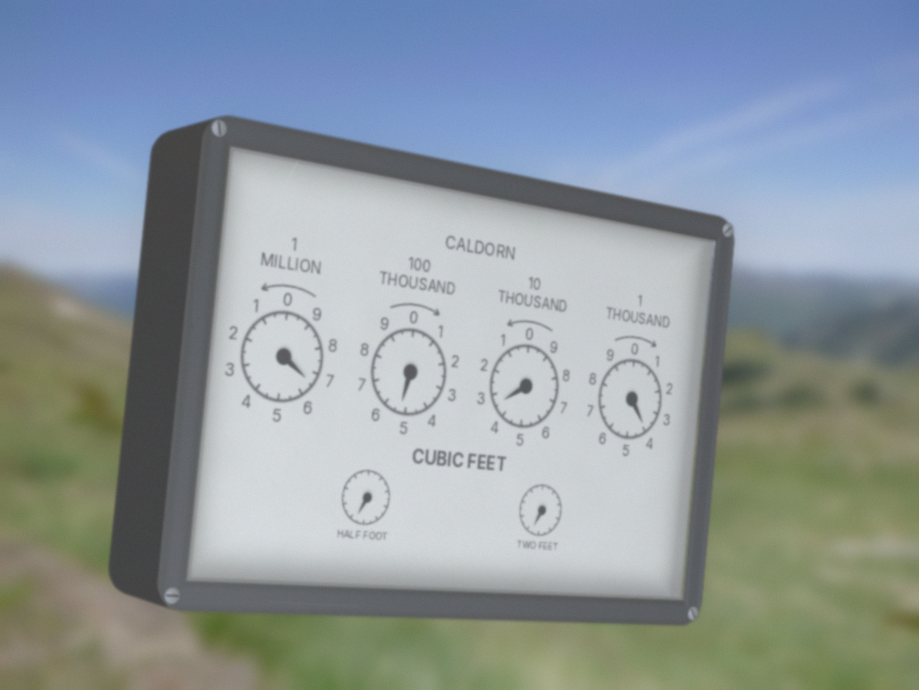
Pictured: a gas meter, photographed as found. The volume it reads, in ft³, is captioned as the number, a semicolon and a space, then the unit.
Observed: 653400; ft³
